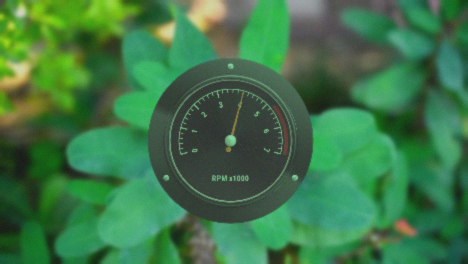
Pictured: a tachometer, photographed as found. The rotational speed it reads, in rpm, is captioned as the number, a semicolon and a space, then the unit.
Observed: 4000; rpm
